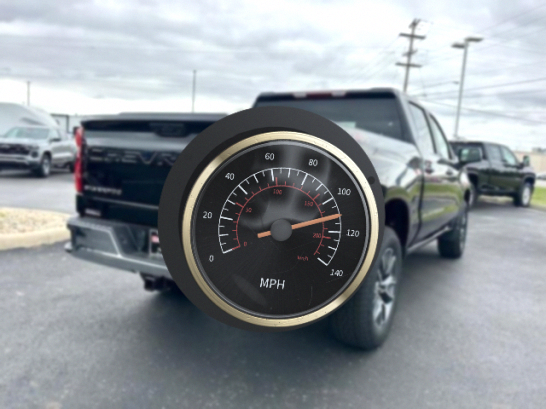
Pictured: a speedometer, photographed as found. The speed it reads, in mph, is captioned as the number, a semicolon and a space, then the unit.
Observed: 110; mph
